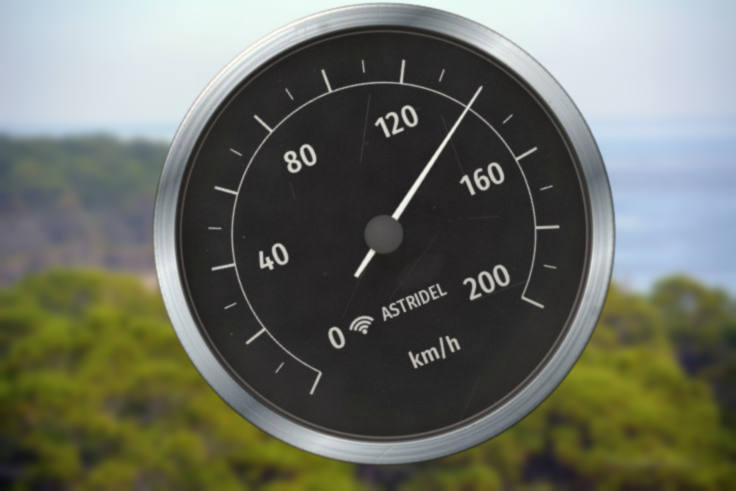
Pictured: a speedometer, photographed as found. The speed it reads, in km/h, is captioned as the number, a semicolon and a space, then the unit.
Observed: 140; km/h
